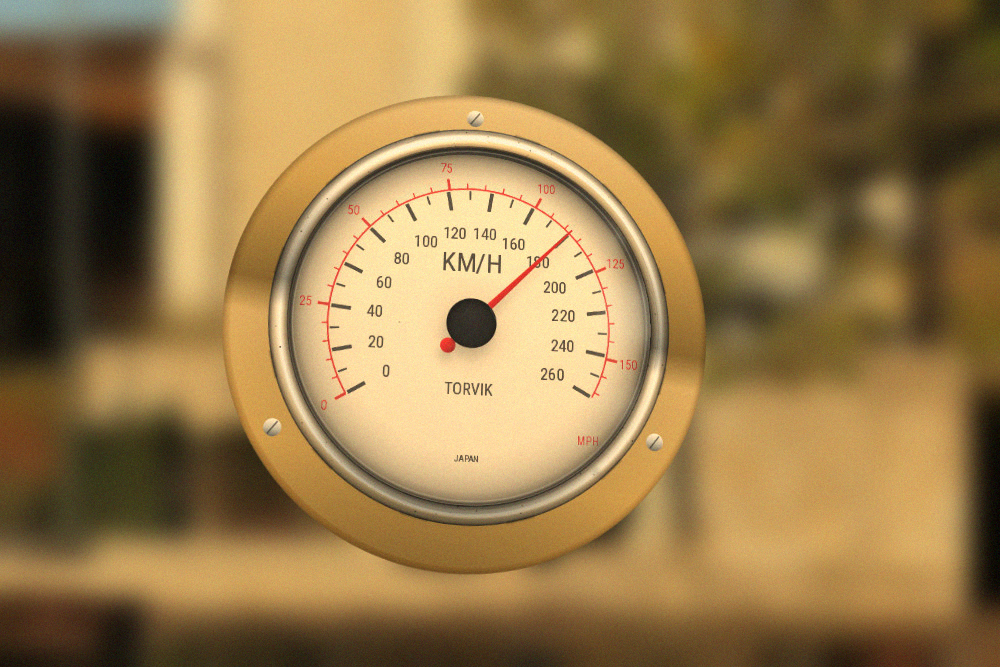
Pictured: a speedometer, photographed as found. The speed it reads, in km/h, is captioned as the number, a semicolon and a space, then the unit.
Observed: 180; km/h
